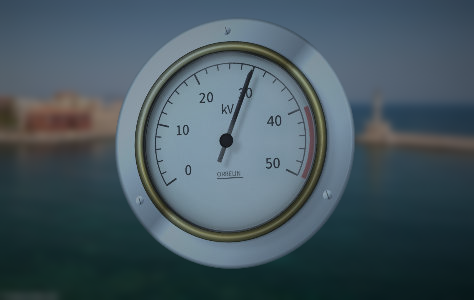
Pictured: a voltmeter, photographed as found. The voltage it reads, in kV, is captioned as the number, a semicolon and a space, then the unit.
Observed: 30; kV
